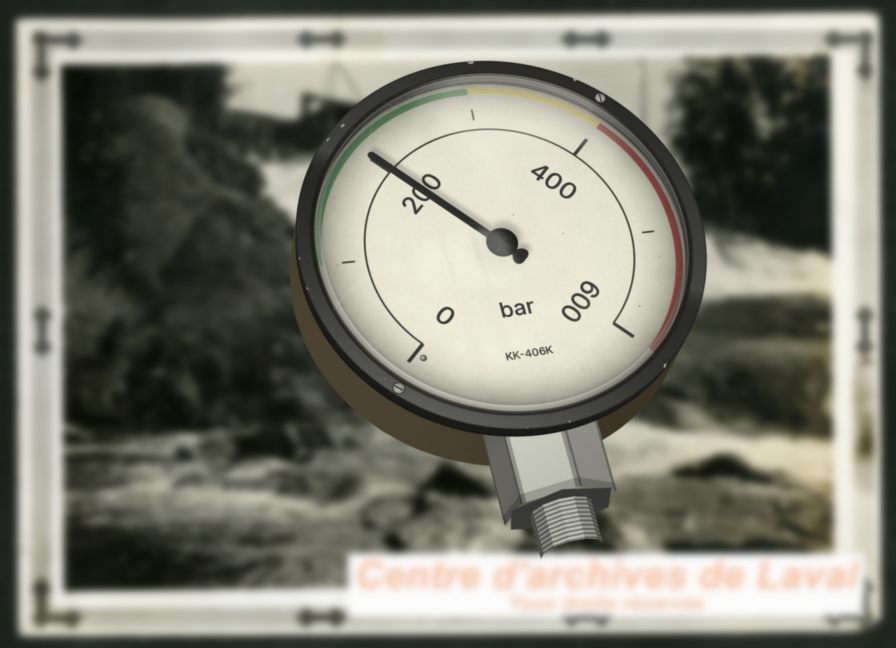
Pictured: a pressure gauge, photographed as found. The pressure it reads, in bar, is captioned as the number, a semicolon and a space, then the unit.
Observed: 200; bar
